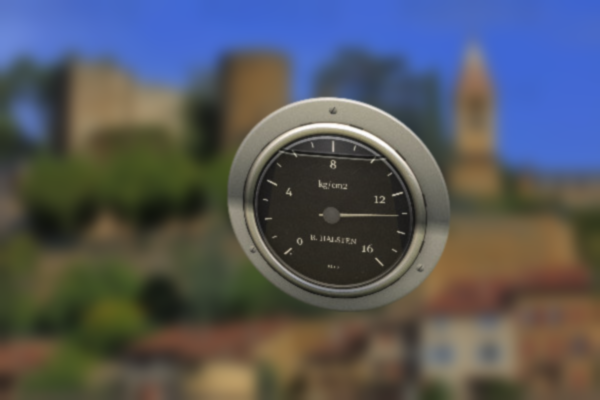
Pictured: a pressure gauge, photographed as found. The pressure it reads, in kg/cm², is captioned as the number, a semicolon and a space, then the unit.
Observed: 13; kg/cm²
